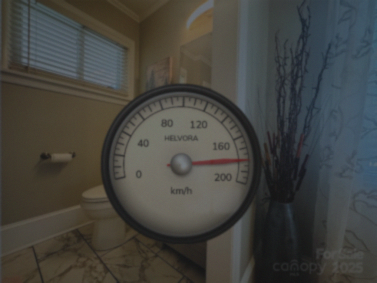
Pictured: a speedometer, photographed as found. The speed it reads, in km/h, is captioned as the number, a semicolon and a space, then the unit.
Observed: 180; km/h
